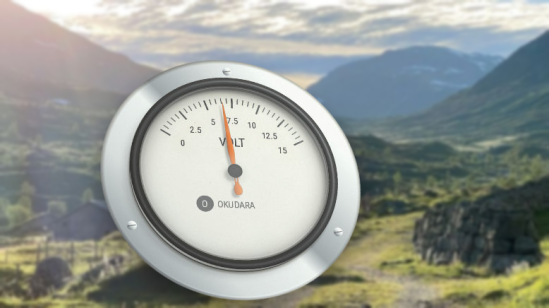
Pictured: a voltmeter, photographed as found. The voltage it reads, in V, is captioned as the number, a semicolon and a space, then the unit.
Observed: 6.5; V
